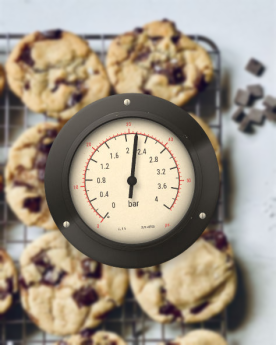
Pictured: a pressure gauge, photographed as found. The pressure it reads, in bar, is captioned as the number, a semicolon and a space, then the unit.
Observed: 2.2; bar
